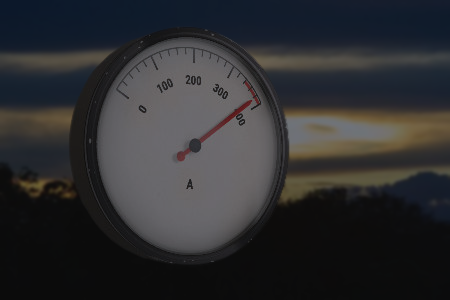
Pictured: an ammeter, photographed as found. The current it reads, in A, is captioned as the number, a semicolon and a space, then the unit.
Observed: 380; A
